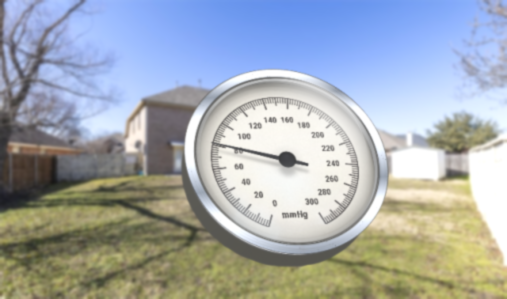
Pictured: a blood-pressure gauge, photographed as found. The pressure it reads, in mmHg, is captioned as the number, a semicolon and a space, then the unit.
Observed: 80; mmHg
